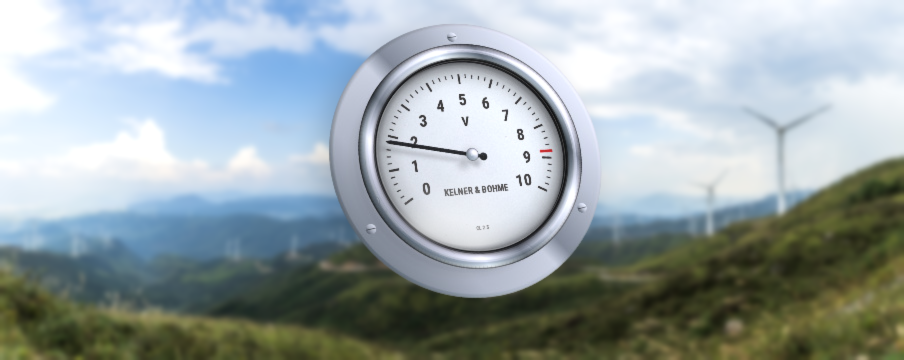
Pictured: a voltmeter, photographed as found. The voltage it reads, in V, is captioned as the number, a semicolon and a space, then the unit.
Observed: 1.8; V
